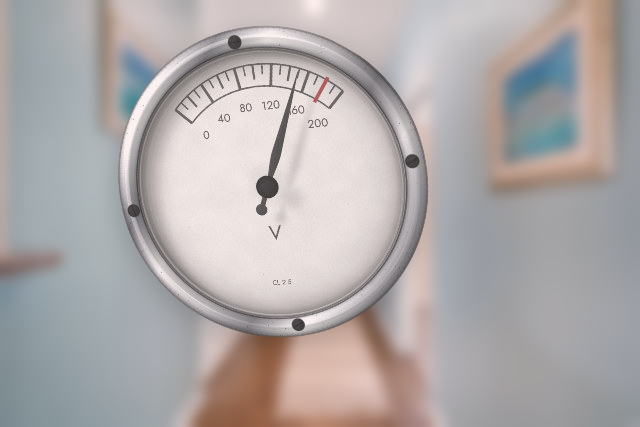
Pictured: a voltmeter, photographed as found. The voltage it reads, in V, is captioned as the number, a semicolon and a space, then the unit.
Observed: 150; V
